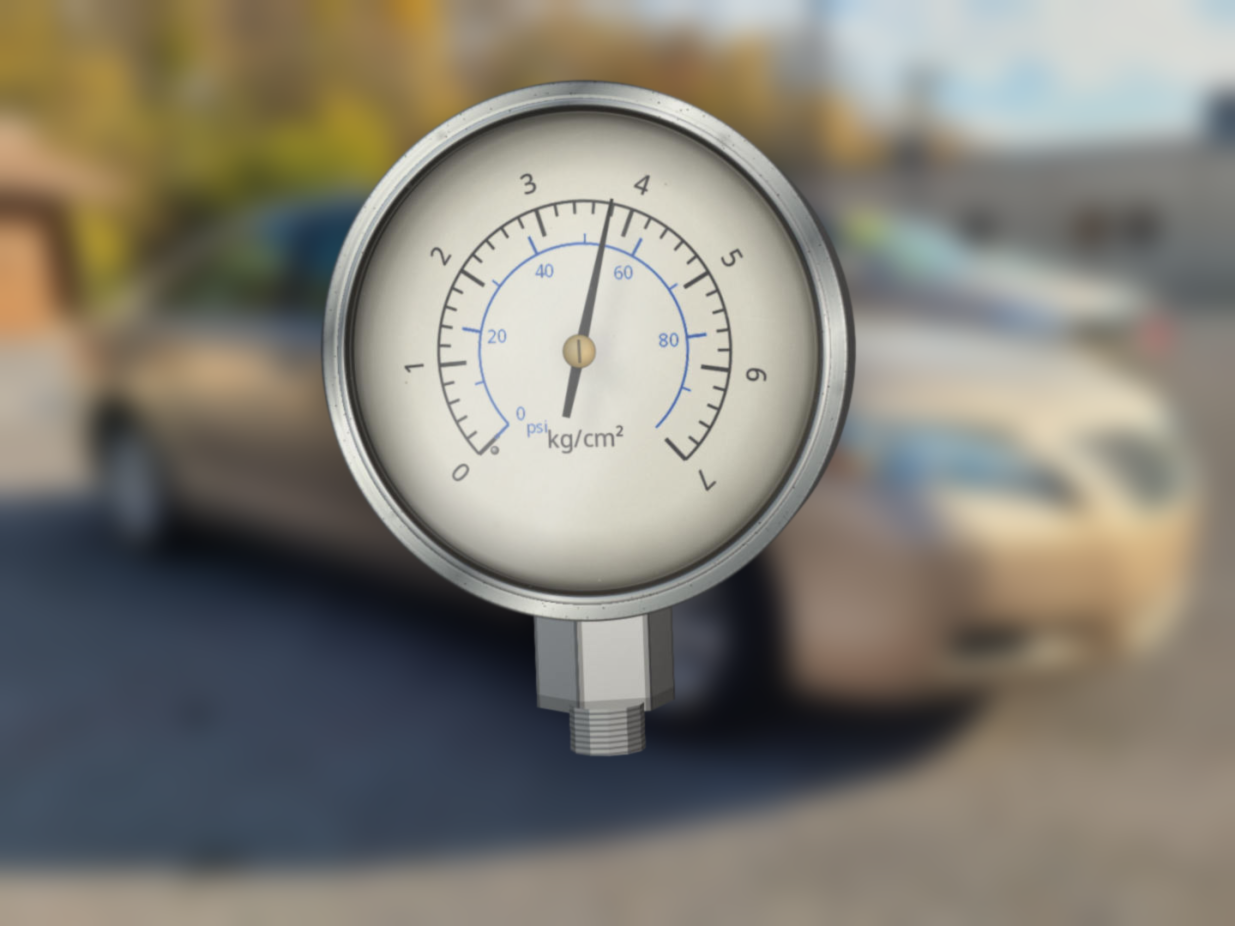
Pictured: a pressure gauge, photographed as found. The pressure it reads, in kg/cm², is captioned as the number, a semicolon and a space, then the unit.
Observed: 3.8; kg/cm²
